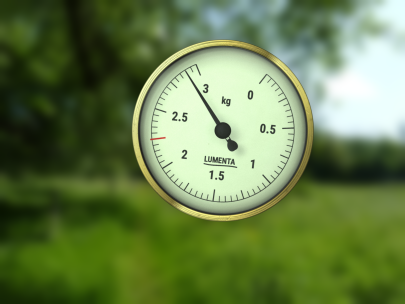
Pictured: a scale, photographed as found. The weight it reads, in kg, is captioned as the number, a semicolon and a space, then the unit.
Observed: 2.9; kg
